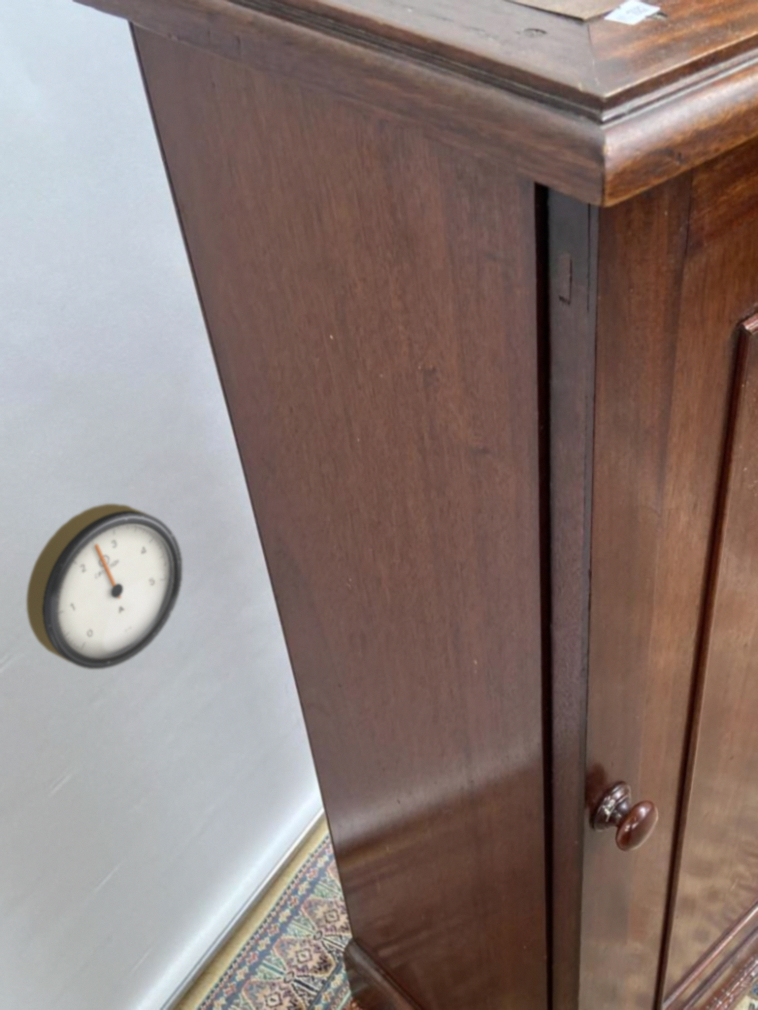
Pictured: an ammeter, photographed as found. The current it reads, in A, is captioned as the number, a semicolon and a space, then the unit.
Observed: 2.5; A
